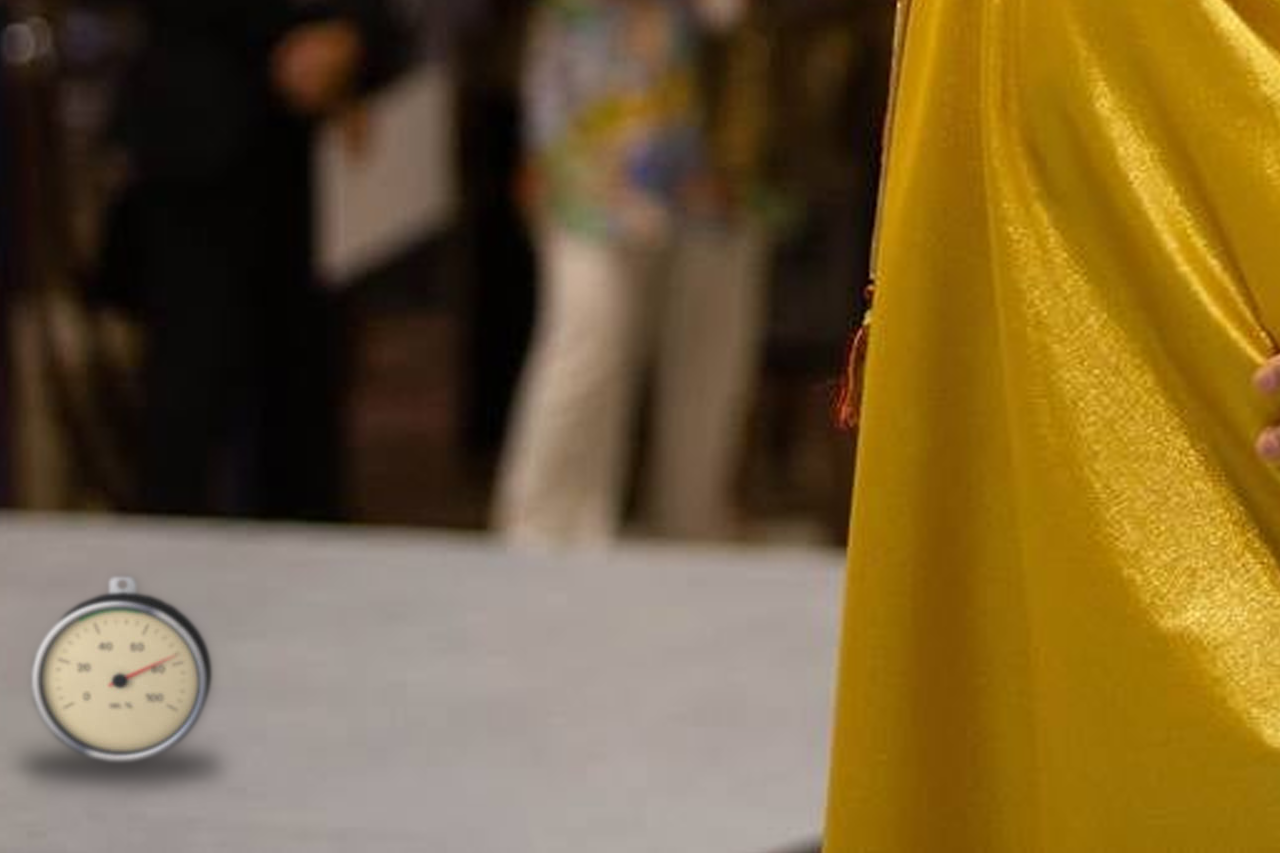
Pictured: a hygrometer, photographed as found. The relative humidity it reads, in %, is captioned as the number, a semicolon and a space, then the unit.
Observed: 76; %
